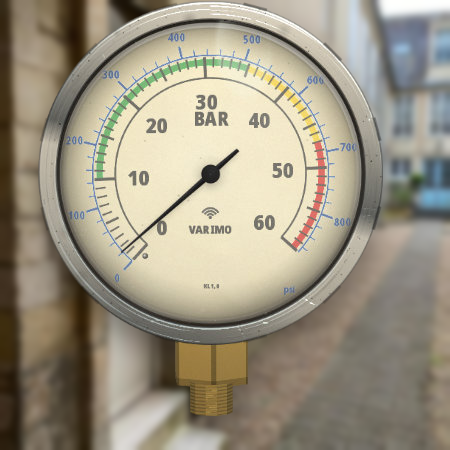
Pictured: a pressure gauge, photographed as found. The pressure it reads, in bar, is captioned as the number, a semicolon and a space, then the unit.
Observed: 1.5; bar
